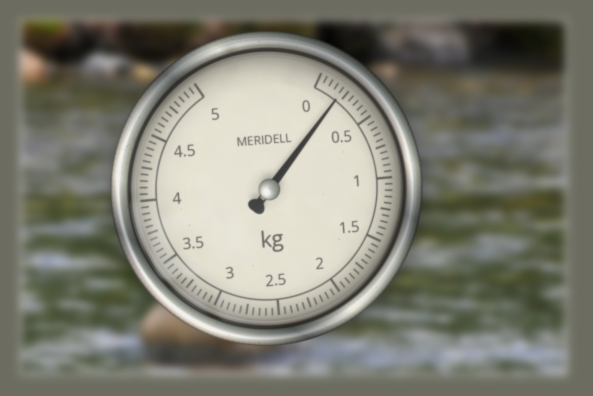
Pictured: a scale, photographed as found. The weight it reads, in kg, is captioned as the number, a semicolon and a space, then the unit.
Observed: 0.2; kg
